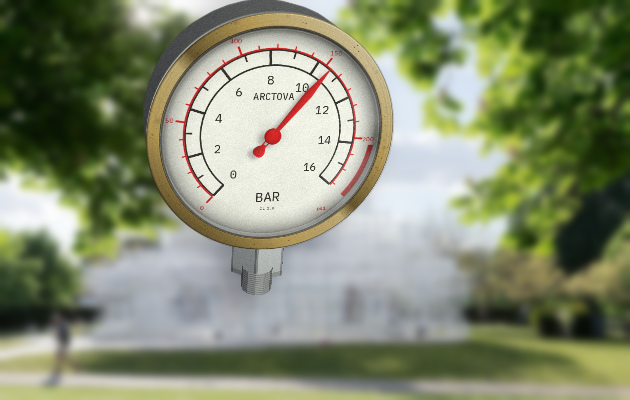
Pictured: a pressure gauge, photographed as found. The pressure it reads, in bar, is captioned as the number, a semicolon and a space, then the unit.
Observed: 10.5; bar
